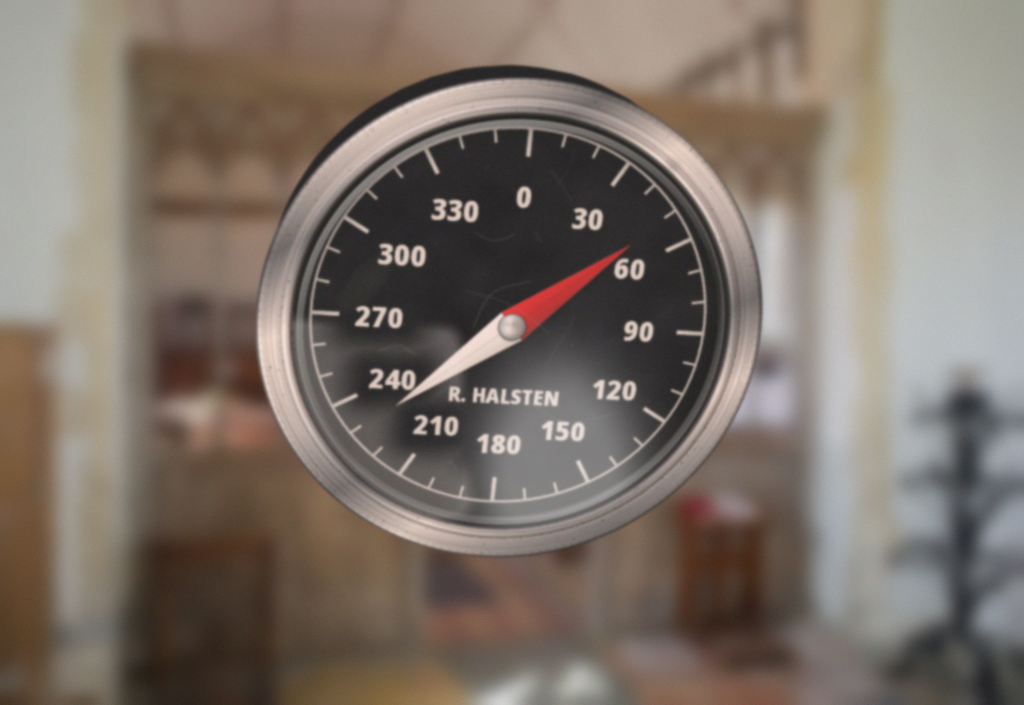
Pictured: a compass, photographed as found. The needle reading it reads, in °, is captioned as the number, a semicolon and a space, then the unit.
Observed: 50; °
